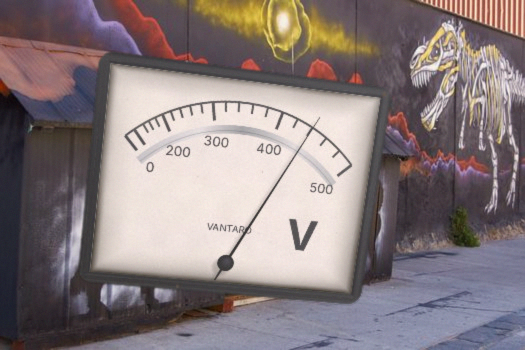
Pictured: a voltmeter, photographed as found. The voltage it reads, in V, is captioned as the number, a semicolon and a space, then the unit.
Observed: 440; V
